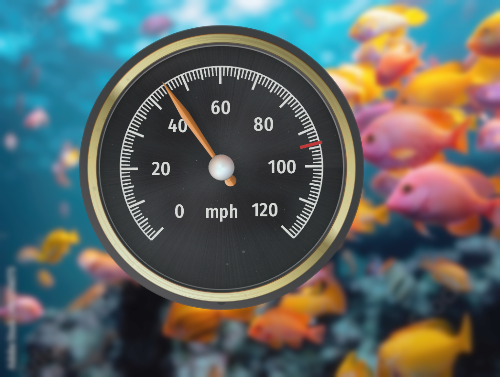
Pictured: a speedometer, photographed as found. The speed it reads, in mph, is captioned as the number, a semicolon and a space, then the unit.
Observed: 45; mph
